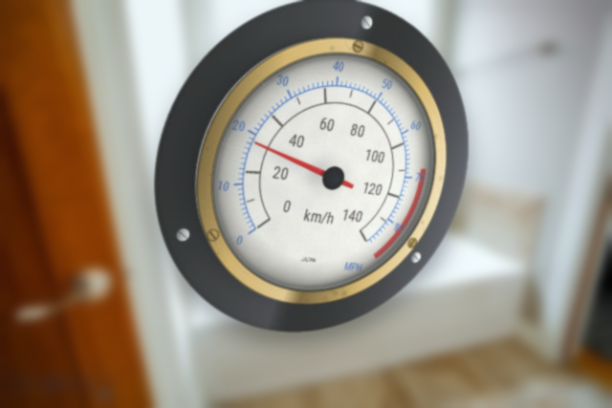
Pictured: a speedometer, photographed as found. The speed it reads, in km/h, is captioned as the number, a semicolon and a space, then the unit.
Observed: 30; km/h
